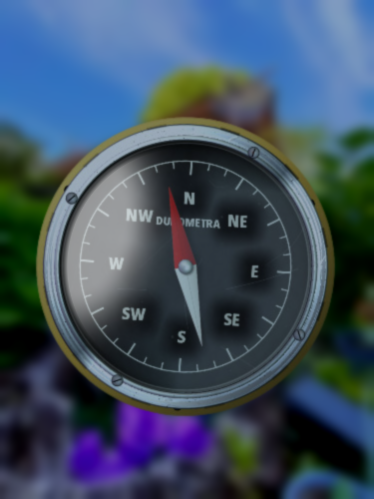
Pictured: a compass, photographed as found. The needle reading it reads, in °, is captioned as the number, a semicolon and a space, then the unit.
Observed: 345; °
